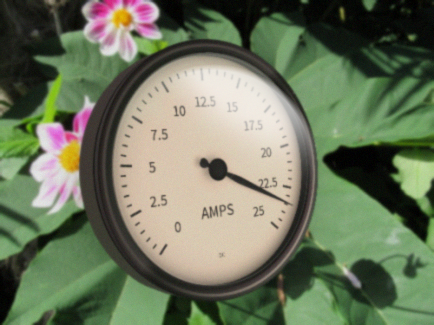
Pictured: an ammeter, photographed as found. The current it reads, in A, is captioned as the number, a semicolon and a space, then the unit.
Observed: 23.5; A
